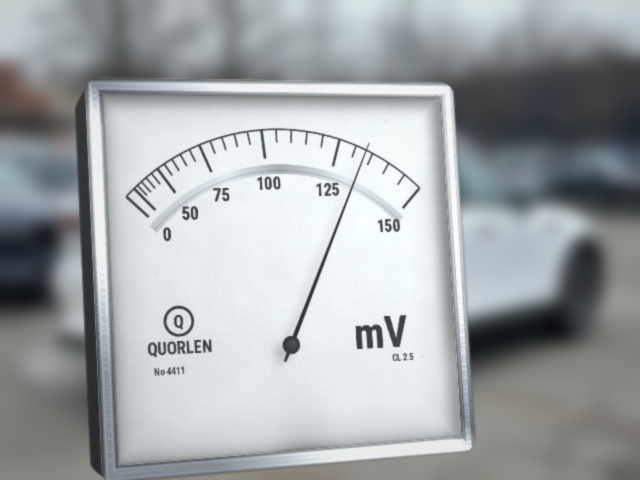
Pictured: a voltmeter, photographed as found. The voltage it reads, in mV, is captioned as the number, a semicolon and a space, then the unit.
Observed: 132.5; mV
